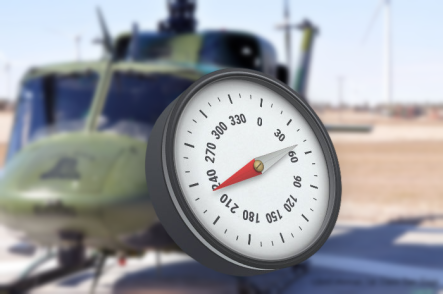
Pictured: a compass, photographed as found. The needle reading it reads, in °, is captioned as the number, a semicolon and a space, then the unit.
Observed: 230; °
